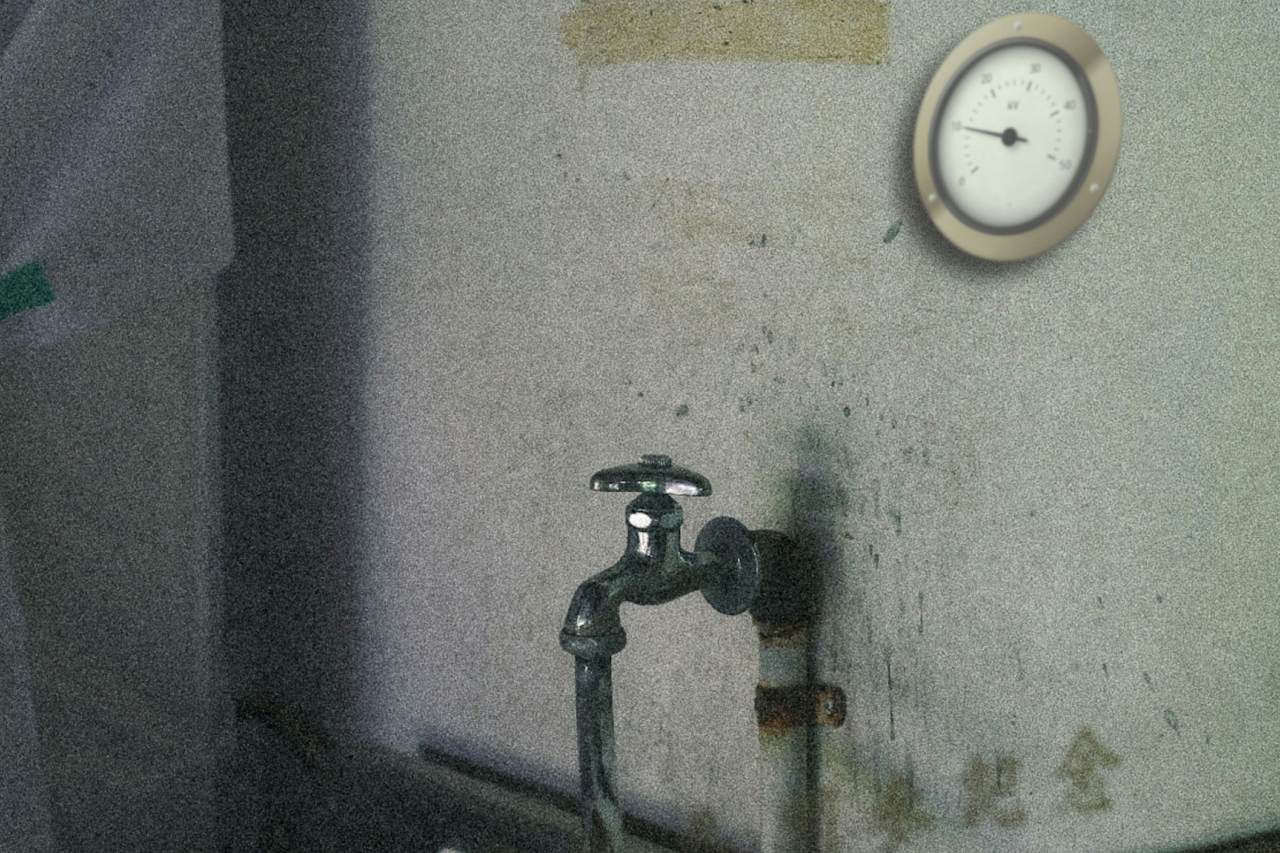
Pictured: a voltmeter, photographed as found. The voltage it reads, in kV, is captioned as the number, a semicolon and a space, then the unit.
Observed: 10; kV
